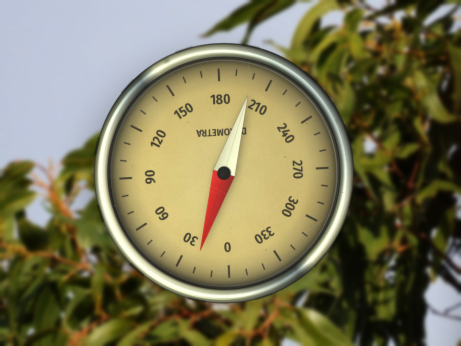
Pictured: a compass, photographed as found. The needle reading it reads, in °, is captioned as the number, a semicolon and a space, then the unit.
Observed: 20; °
